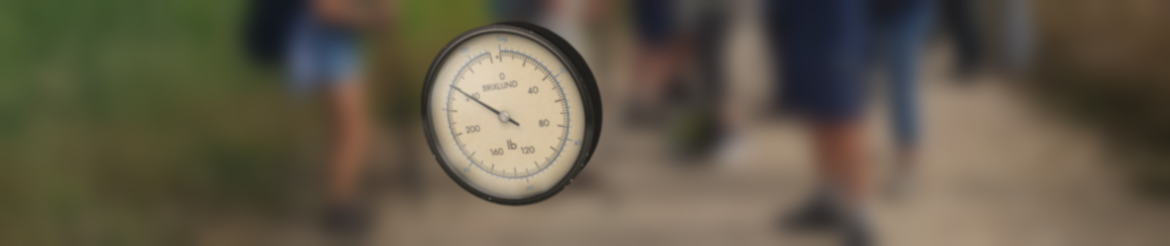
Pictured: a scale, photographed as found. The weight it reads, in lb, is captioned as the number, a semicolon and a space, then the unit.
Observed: 240; lb
